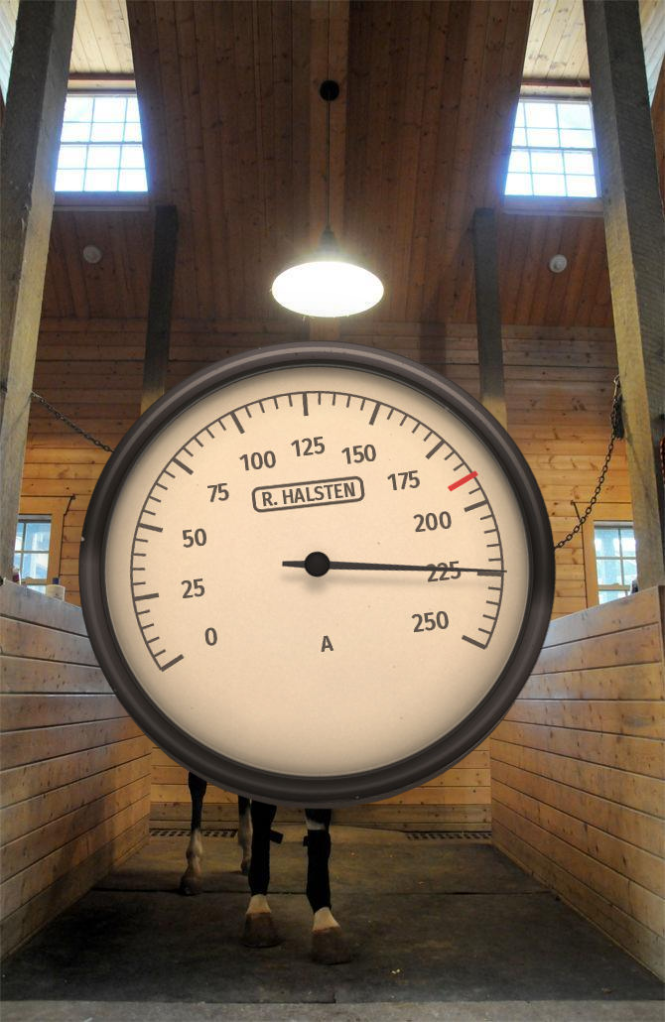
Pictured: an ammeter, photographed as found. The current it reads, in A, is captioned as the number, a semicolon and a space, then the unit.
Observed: 225; A
